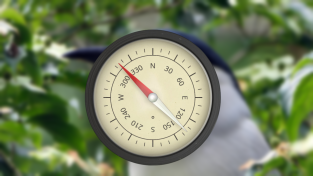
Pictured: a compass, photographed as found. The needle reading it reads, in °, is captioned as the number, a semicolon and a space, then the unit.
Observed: 315; °
